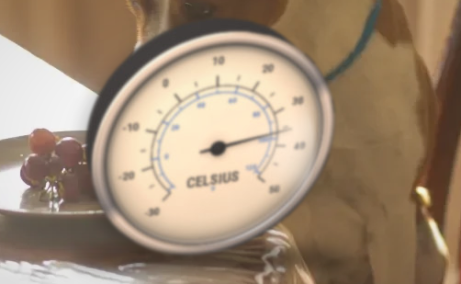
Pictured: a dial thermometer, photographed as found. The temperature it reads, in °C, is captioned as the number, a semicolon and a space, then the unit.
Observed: 35; °C
